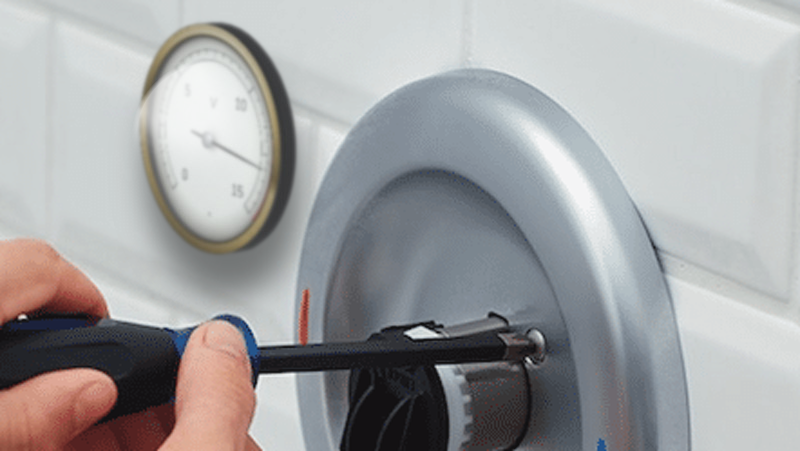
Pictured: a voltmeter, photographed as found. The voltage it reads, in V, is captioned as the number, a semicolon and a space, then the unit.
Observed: 13; V
